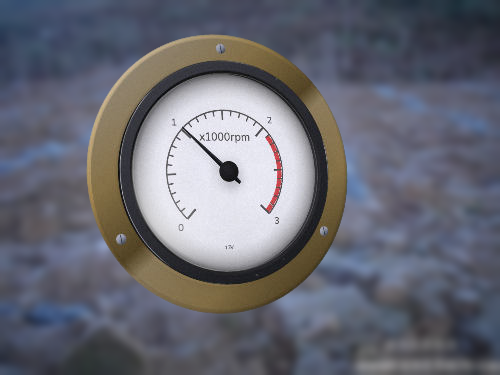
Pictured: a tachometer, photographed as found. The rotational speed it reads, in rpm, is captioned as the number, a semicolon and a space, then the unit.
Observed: 1000; rpm
